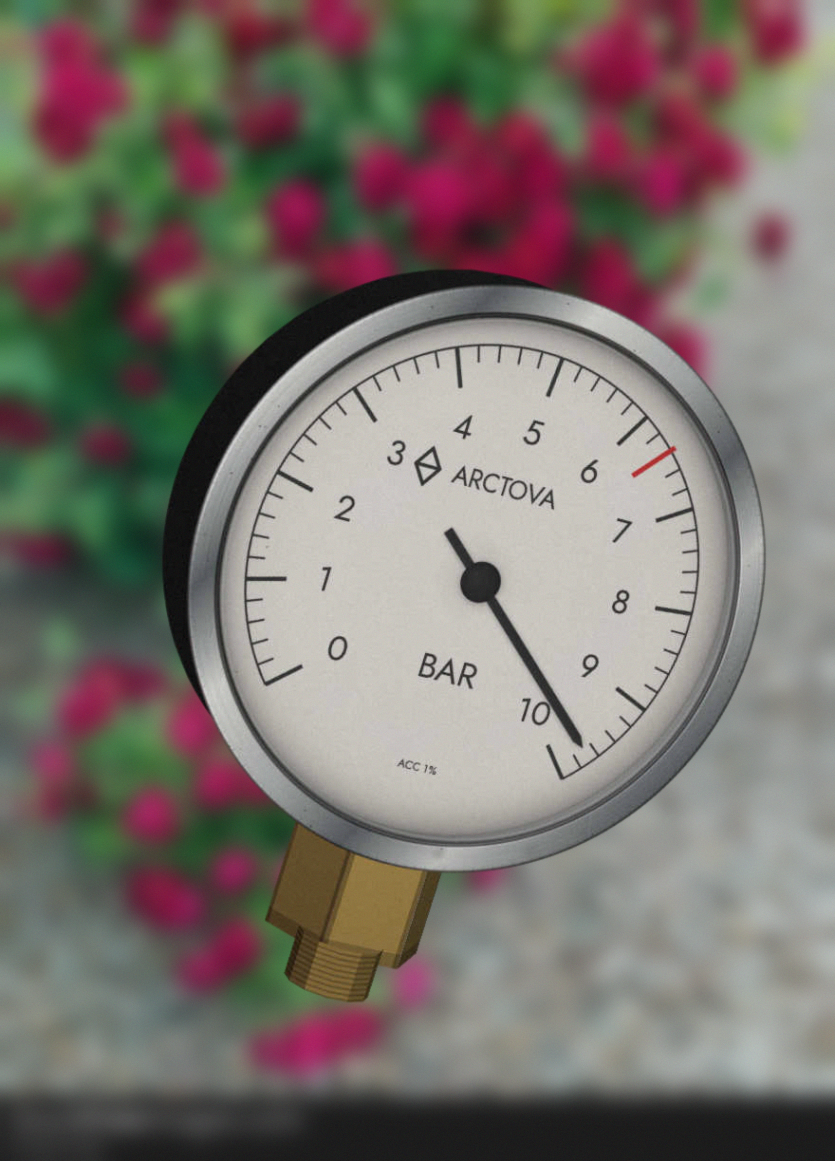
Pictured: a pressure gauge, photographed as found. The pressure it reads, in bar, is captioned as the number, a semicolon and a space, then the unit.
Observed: 9.7; bar
